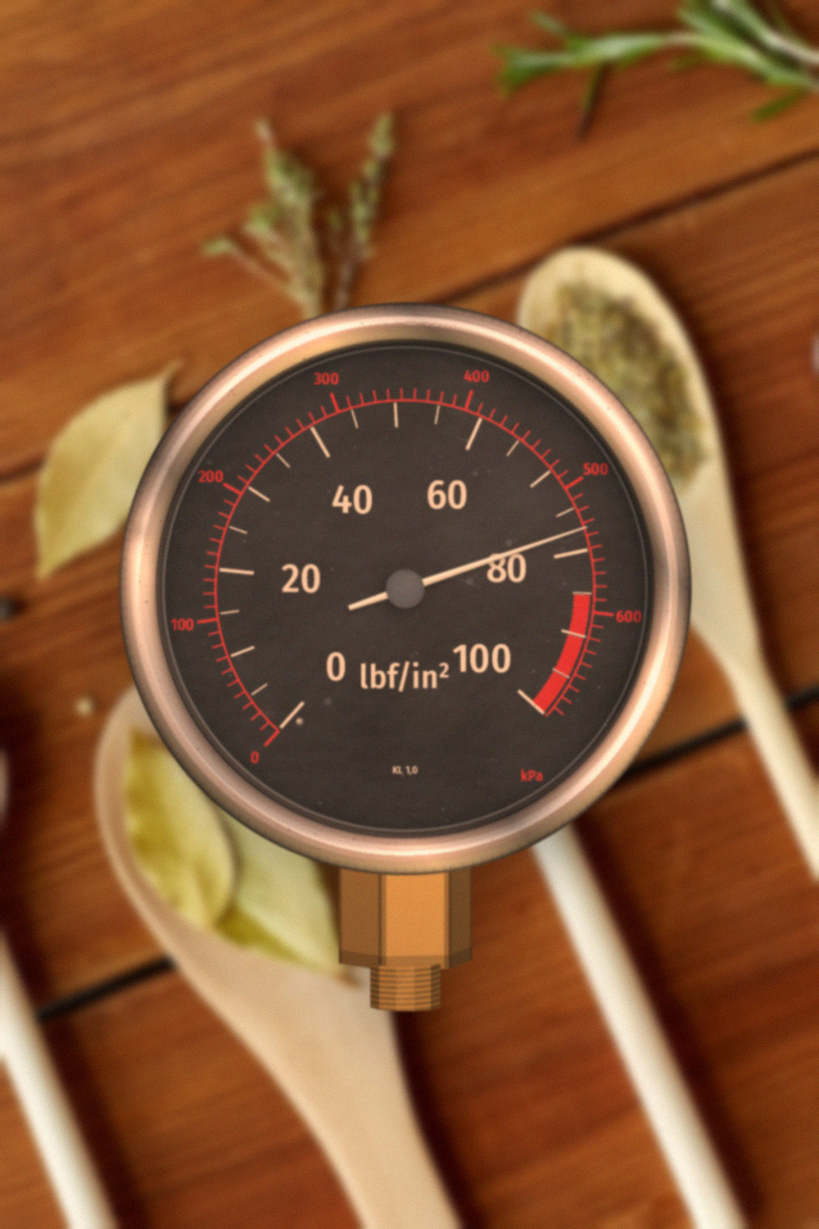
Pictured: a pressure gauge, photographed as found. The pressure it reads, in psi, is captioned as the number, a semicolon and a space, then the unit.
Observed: 77.5; psi
